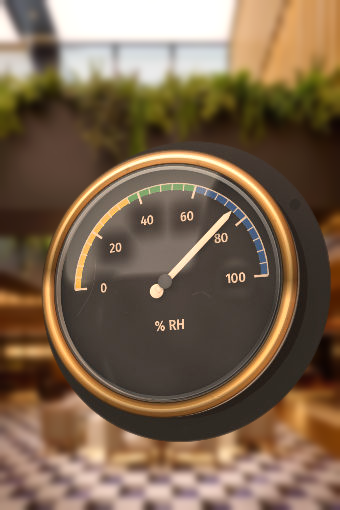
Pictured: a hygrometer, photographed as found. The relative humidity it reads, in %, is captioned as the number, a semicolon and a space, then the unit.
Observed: 76; %
